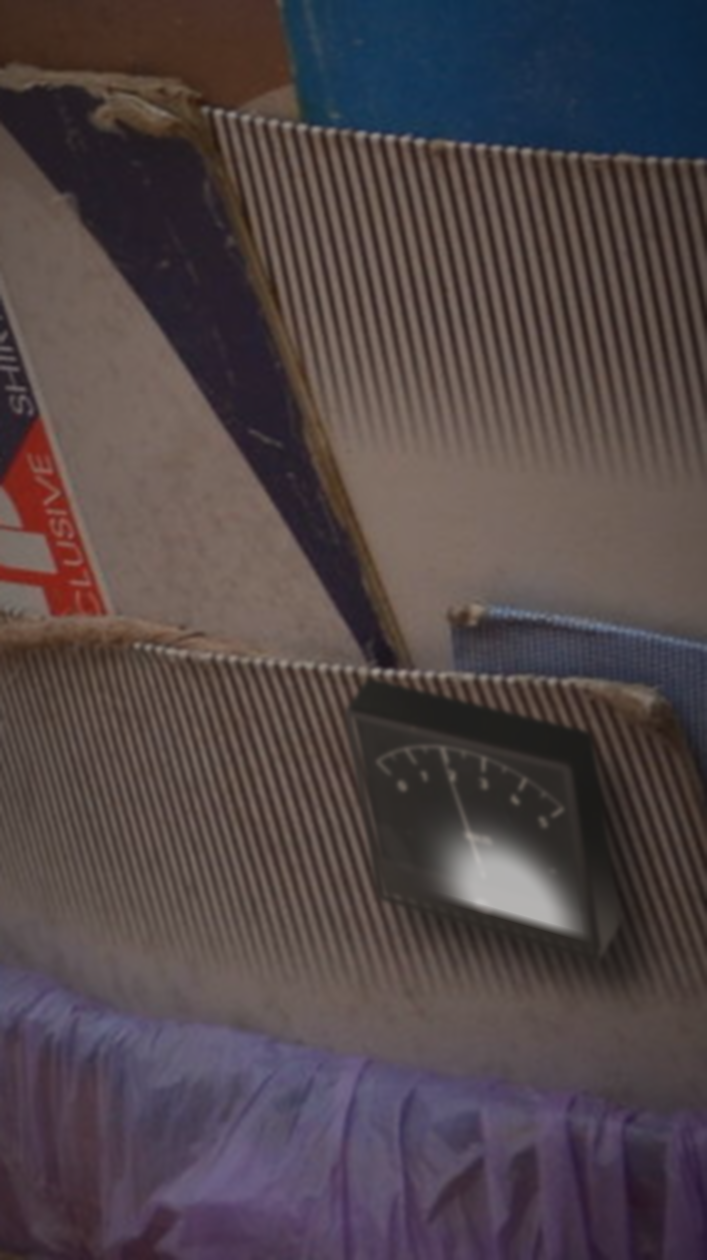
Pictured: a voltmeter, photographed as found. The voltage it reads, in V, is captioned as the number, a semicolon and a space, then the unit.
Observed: 2; V
